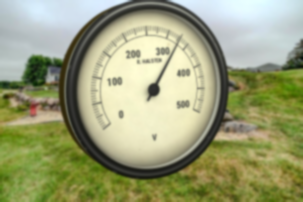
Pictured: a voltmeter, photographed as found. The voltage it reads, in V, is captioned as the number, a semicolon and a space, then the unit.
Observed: 325; V
